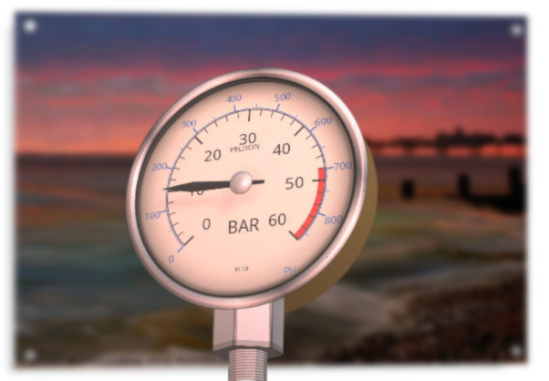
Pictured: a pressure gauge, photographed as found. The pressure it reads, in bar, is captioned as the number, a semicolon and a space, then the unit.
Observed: 10; bar
